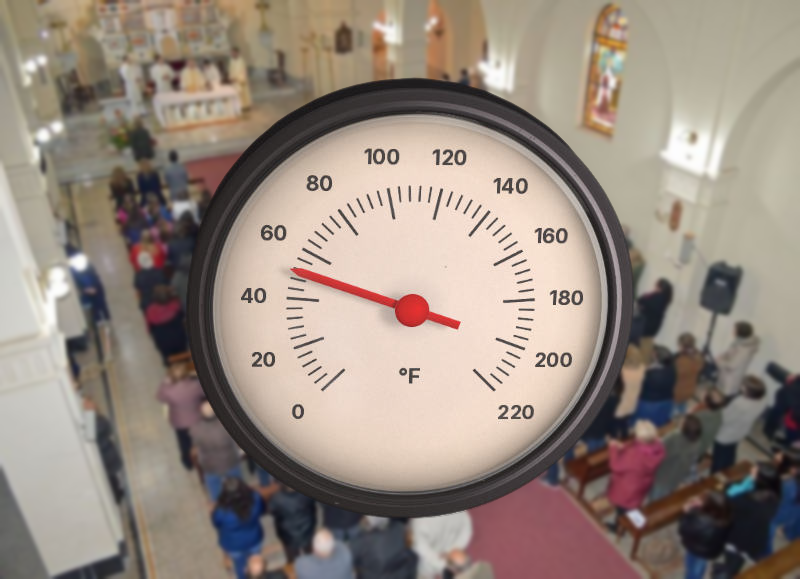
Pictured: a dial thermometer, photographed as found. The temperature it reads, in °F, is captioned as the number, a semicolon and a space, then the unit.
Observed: 52; °F
